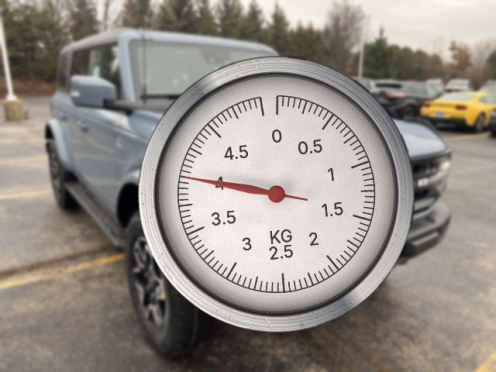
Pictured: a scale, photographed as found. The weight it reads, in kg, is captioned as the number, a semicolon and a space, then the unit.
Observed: 4; kg
